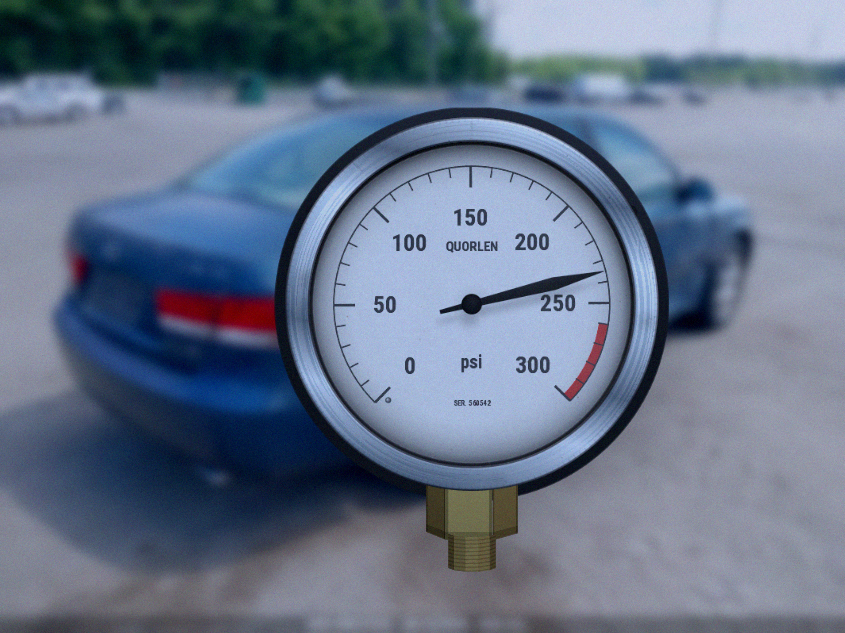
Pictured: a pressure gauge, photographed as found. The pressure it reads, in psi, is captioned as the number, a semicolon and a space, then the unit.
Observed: 235; psi
